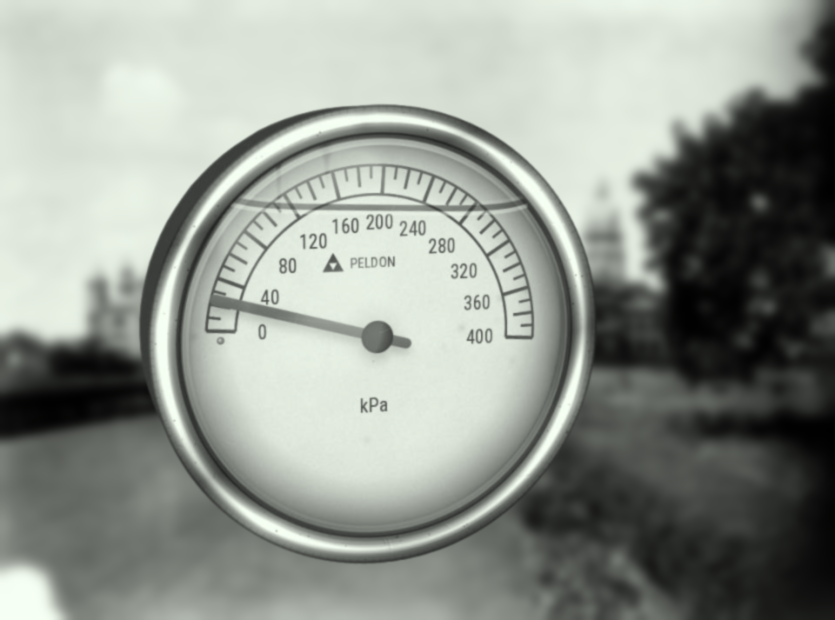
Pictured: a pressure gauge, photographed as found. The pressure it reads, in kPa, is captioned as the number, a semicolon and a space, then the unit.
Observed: 25; kPa
